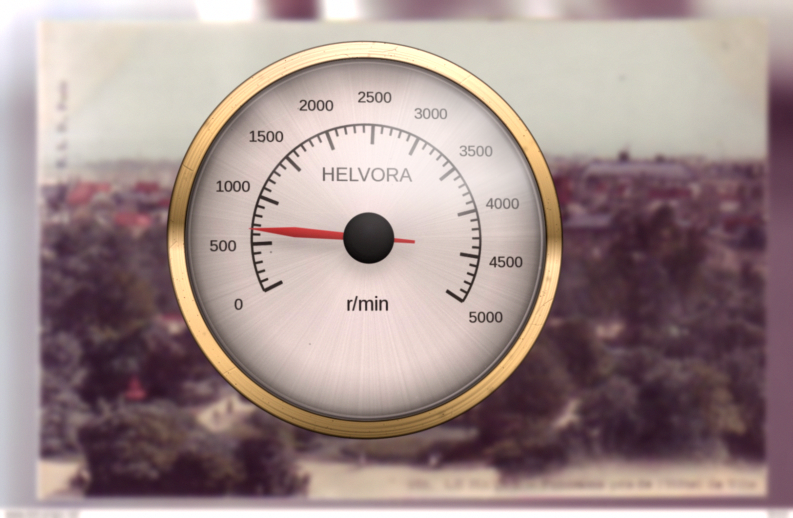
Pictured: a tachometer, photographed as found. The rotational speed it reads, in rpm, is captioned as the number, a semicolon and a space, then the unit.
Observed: 650; rpm
